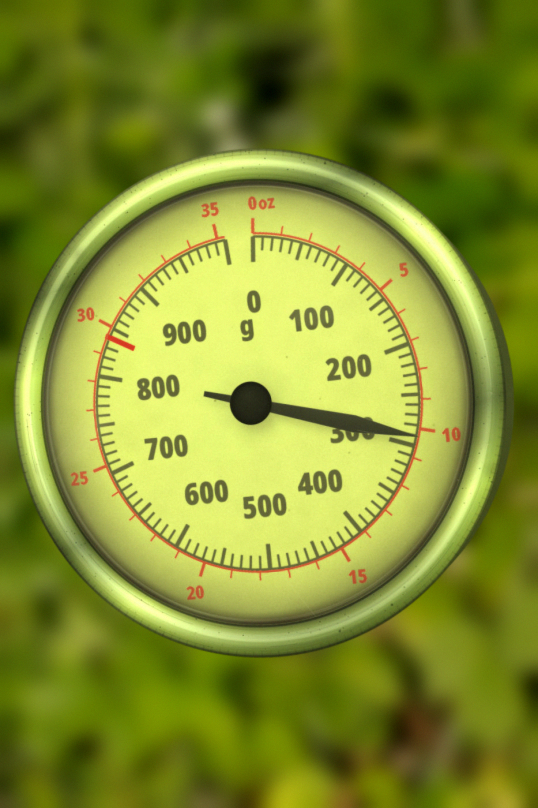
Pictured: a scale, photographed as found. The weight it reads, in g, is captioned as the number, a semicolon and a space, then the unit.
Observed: 290; g
